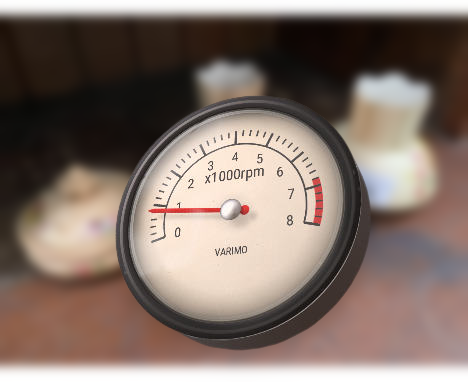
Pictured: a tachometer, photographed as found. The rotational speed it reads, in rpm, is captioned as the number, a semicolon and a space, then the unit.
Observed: 800; rpm
